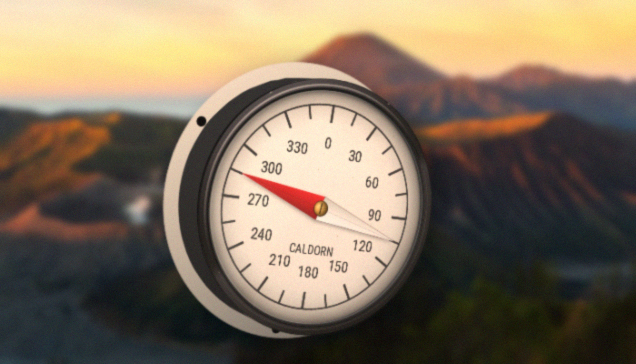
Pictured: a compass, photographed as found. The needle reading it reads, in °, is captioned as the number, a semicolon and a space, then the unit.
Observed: 285; °
